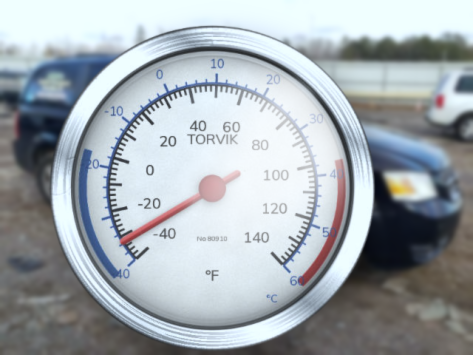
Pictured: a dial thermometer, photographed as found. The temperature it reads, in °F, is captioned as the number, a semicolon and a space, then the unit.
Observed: -32; °F
